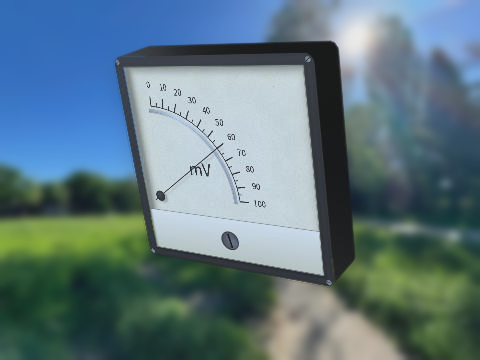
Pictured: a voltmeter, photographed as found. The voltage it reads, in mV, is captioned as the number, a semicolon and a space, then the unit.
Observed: 60; mV
